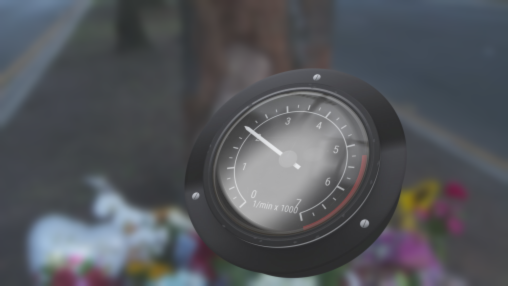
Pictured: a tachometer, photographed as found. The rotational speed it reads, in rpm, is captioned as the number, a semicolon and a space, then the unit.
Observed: 2000; rpm
